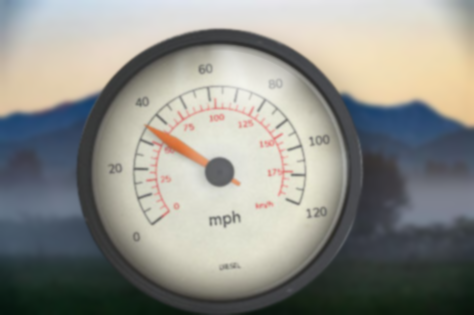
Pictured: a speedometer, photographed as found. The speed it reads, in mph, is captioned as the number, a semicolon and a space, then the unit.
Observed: 35; mph
